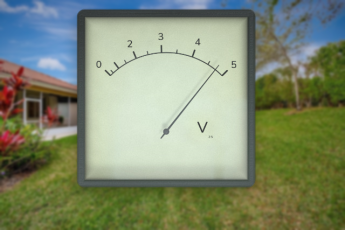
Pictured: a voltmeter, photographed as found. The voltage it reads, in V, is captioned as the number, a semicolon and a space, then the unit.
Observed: 4.75; V
